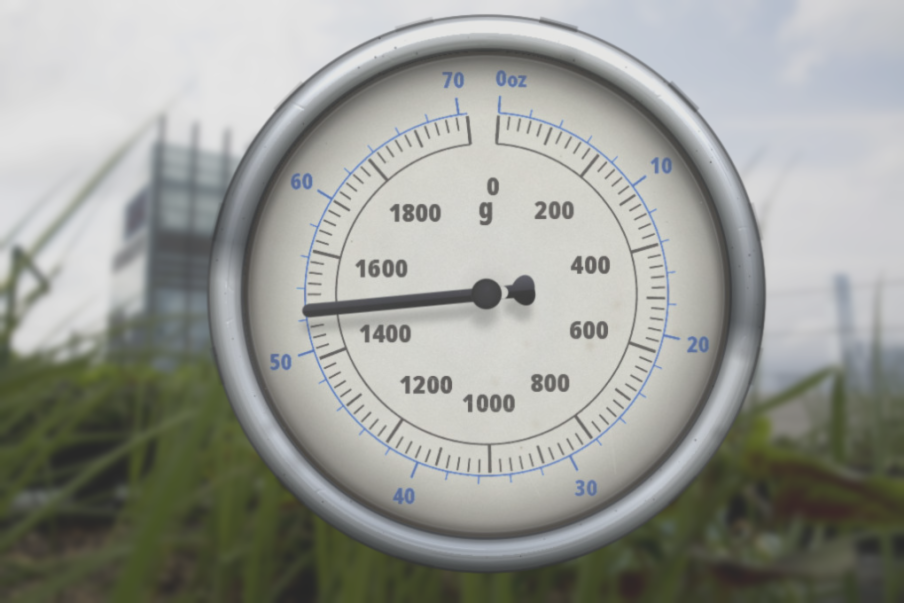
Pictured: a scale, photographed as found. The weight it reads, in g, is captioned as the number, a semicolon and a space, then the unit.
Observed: 1490; g
